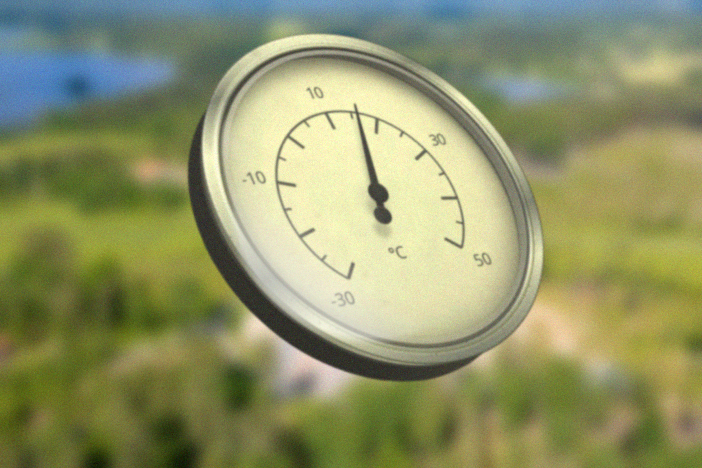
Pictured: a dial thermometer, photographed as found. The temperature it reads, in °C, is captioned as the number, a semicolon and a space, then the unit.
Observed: 15; °C
